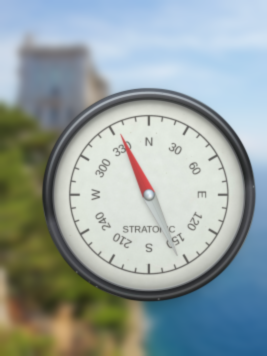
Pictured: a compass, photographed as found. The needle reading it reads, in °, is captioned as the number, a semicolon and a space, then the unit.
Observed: 335; °
